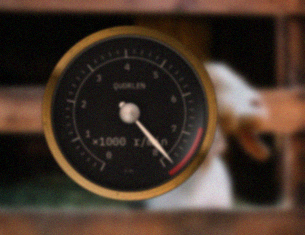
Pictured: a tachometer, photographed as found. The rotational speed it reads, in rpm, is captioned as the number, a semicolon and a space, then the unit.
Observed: 7800; rpm
